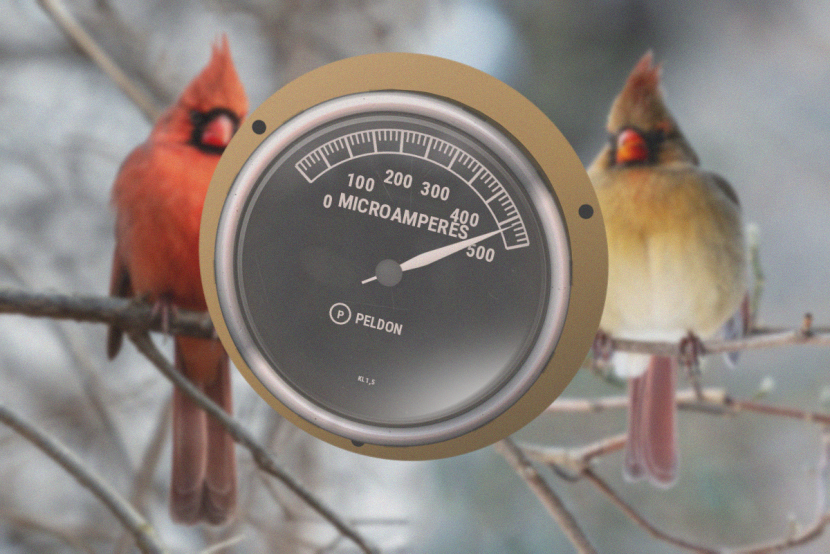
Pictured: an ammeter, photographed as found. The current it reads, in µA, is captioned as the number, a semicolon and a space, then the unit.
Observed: 460; µA
